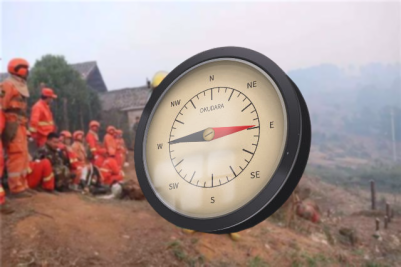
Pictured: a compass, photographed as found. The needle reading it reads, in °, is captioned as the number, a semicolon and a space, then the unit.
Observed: 90; °
